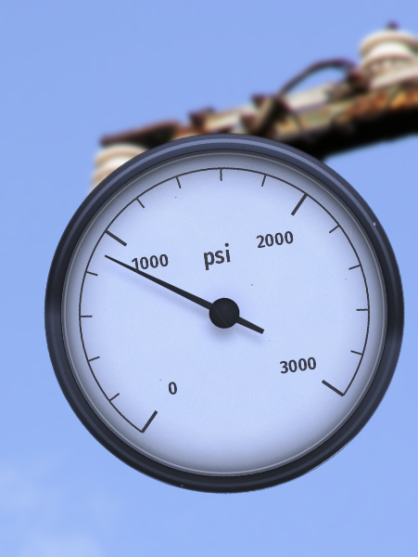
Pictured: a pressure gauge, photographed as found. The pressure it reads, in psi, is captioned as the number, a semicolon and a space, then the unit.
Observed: 900; psi
